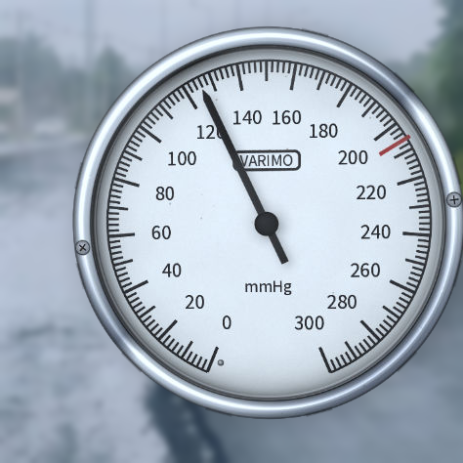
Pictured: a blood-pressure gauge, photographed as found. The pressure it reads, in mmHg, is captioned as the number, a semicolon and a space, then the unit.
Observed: 126; mmHg
